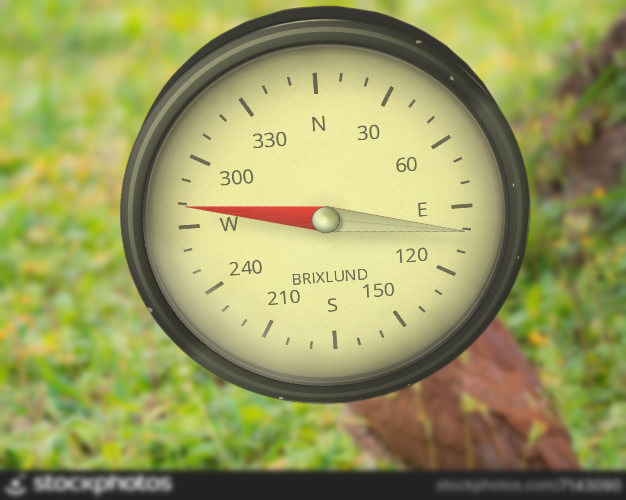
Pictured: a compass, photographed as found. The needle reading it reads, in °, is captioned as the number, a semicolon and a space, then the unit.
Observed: 280; °
